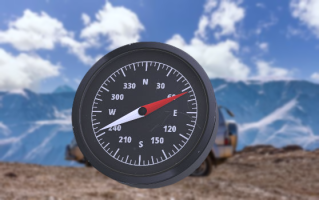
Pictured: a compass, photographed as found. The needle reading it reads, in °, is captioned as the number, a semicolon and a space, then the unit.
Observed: 65; °
